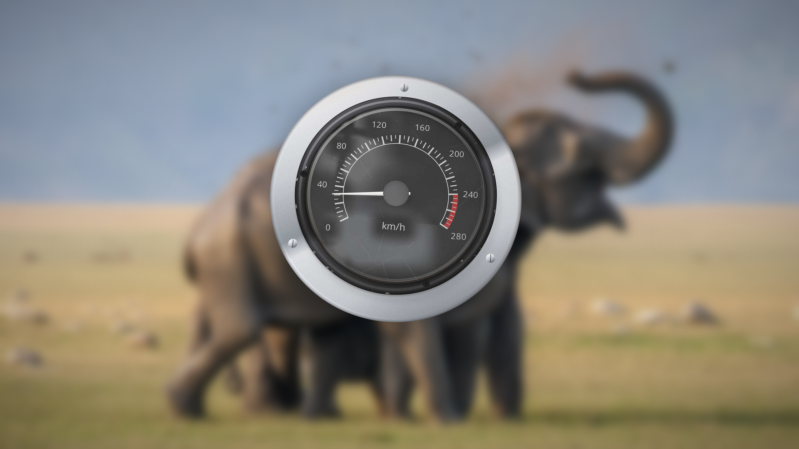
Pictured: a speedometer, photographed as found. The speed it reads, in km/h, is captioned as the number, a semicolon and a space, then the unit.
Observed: 30; km/h
